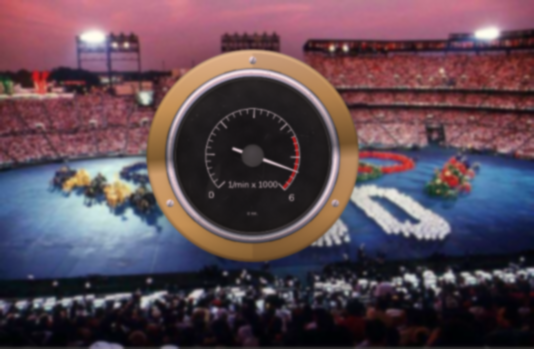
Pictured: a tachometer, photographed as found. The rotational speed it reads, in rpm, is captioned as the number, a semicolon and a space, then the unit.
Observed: 5400; rpm
